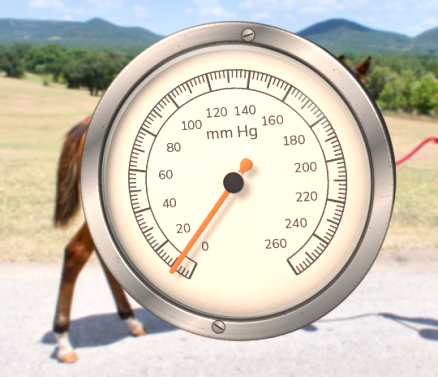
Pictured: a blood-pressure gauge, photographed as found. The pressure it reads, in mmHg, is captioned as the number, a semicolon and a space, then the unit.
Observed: 8; mmHg
